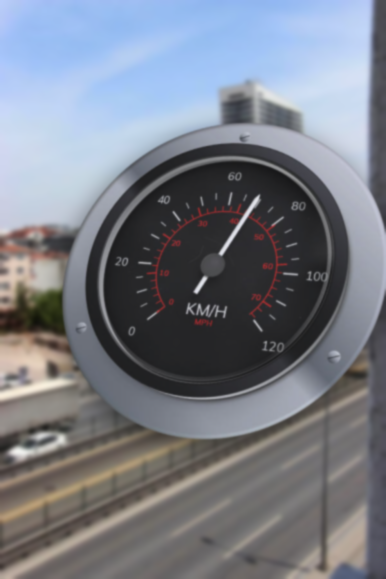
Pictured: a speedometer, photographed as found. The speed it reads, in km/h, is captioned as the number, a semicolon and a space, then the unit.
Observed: 70; km/h
